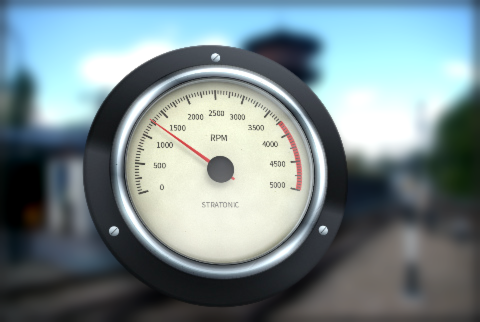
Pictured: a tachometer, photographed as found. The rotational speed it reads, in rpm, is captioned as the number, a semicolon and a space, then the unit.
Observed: 1250; rpm
